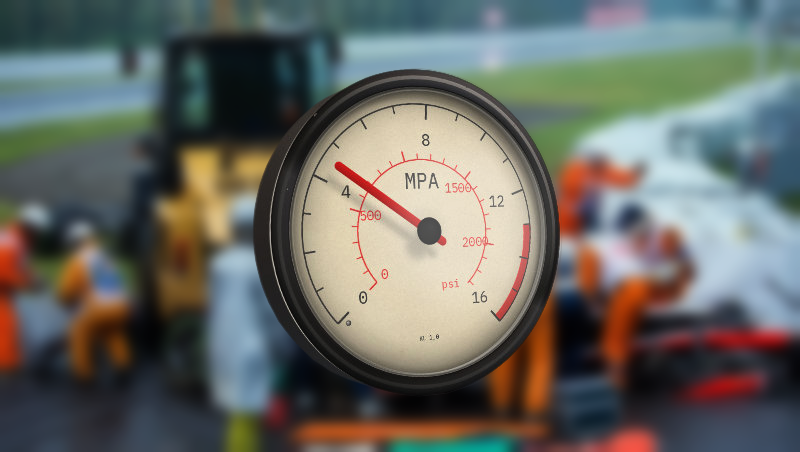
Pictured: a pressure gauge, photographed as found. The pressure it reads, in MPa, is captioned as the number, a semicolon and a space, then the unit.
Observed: 4.5; MPa
